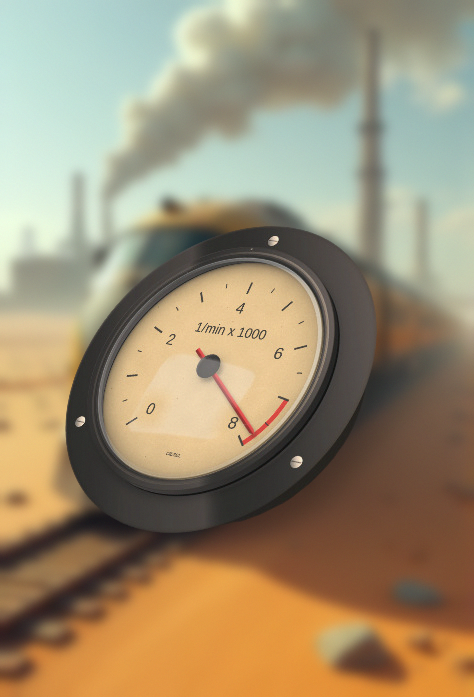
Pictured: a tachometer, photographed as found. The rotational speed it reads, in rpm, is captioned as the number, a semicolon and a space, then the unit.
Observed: 7750; rpm
